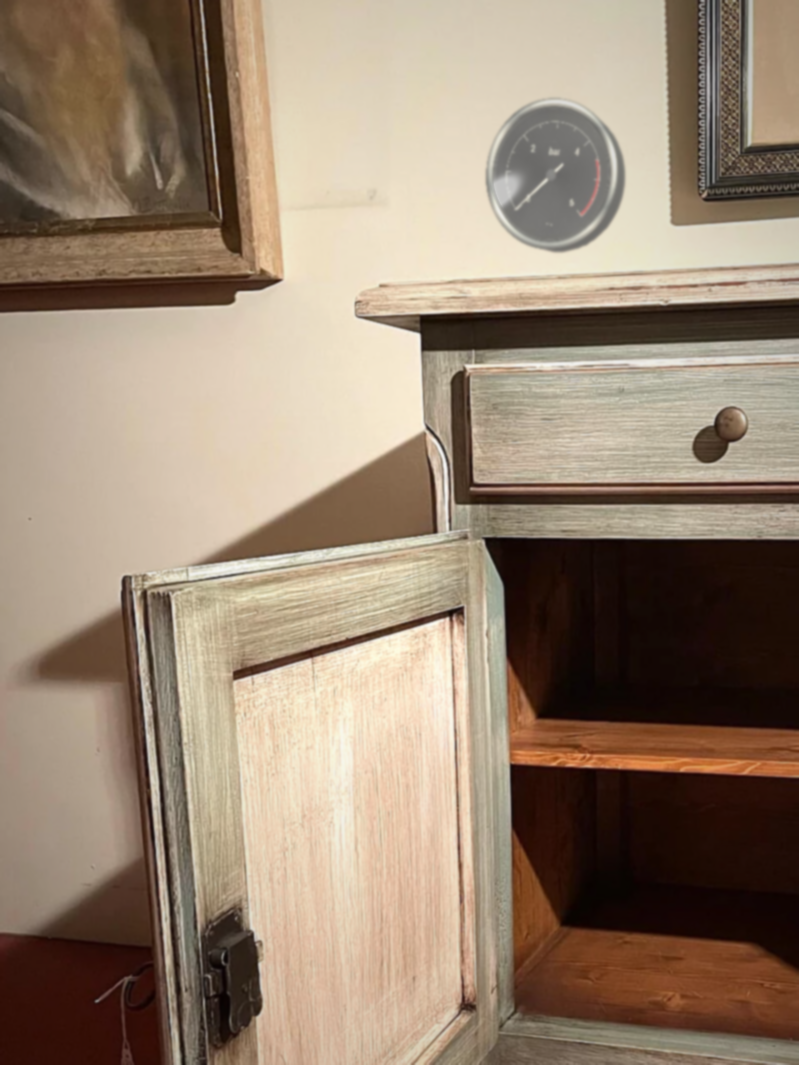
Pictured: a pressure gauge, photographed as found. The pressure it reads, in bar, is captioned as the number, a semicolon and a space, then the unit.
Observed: 0; bar
